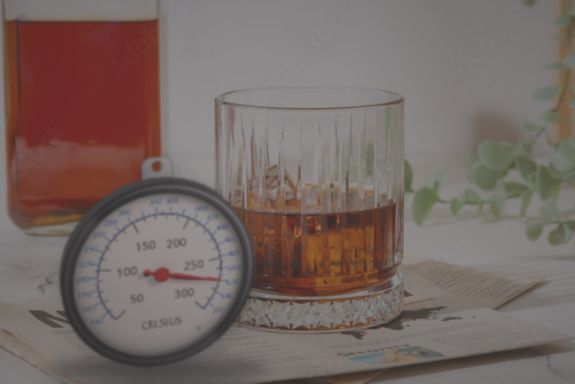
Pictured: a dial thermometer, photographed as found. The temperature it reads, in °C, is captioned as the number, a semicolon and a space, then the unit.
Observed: 270; °C
